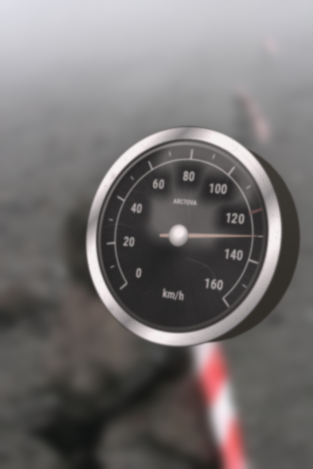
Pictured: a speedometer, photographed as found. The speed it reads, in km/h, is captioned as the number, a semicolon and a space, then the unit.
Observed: 130; km/h
